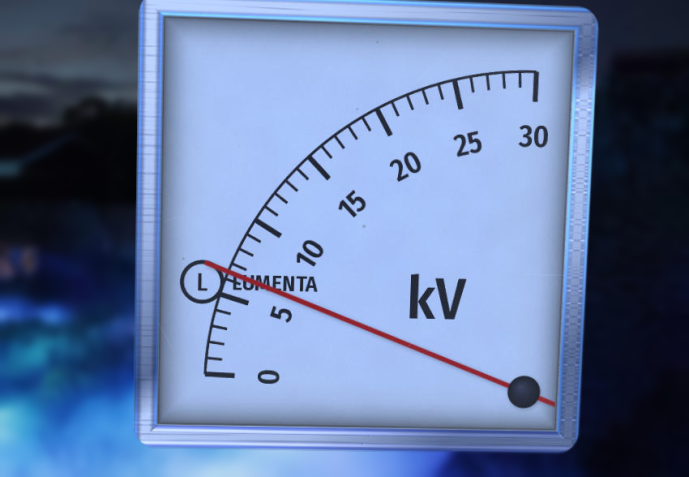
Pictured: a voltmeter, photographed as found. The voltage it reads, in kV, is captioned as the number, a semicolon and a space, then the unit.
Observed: 6.5; kV
